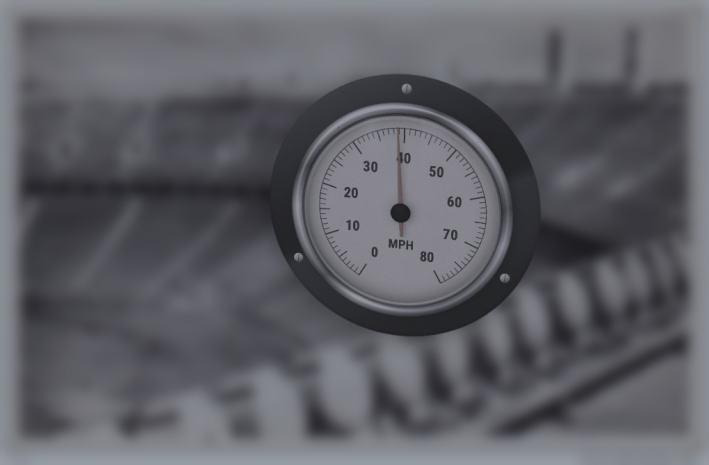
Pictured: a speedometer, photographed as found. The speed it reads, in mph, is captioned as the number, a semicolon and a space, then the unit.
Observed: 39; mph
